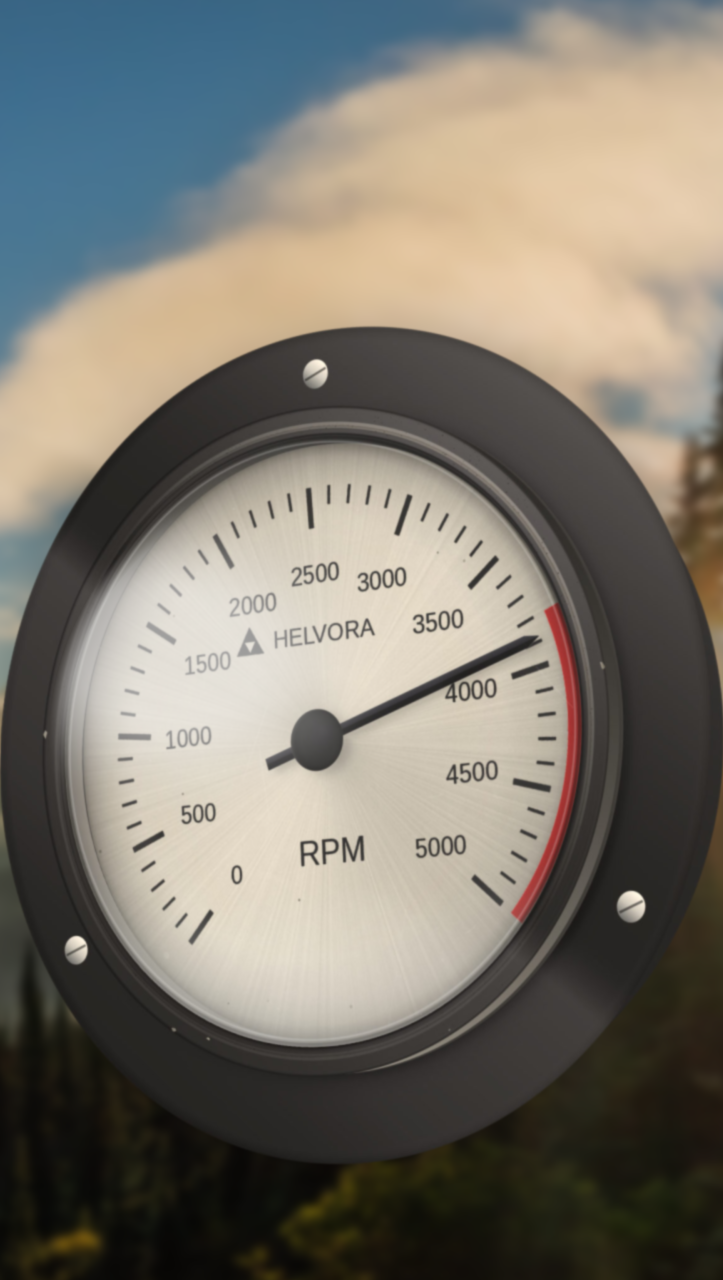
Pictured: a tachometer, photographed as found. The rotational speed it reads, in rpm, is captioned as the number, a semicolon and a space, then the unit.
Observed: 3900; rpm
